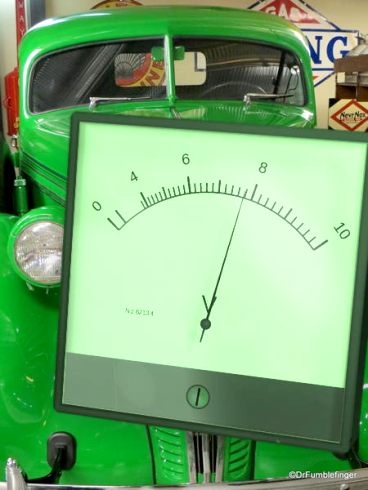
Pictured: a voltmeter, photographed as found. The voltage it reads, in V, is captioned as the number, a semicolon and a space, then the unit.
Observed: 7.8; V
